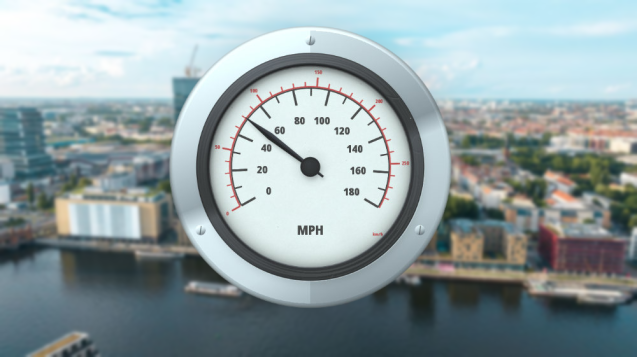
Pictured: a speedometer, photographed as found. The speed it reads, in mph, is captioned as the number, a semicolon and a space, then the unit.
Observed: 50; mph
